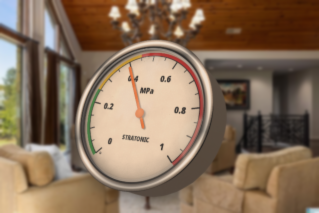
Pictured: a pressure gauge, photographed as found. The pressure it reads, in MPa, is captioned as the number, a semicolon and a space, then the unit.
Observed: 0.4; MPa
